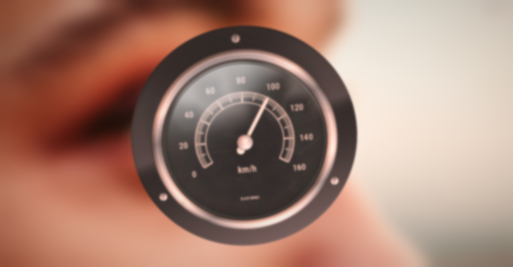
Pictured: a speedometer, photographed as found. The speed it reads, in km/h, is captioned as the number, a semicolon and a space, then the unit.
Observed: 100; km/h
